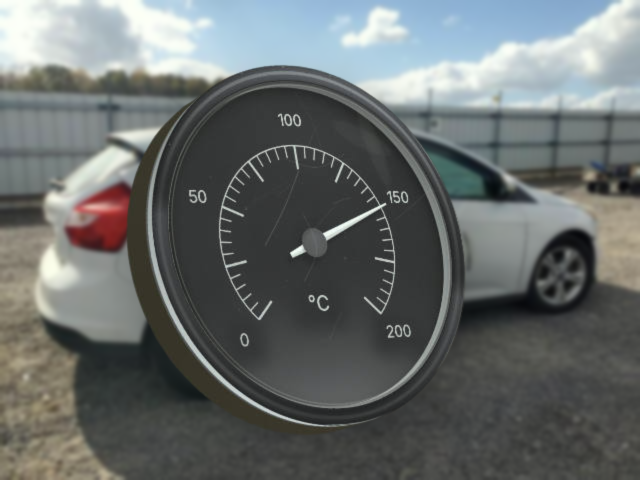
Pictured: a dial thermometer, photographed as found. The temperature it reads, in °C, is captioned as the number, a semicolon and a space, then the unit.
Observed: 150; °C
